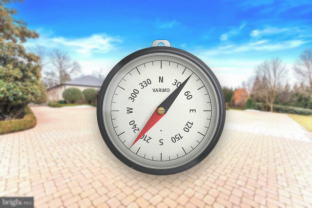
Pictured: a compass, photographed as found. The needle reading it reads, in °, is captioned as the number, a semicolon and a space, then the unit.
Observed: 220; °
